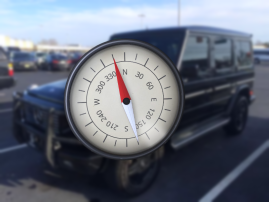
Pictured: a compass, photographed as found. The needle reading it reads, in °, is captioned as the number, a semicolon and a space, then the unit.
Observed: 345; °
